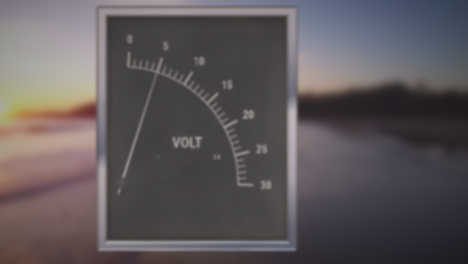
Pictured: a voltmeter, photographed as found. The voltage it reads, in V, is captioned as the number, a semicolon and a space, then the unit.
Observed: 5; V
